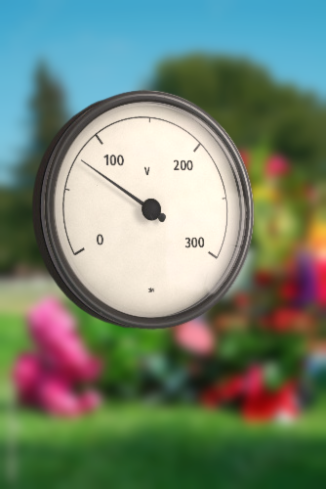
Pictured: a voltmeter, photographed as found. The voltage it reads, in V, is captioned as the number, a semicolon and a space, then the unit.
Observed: 75; V
